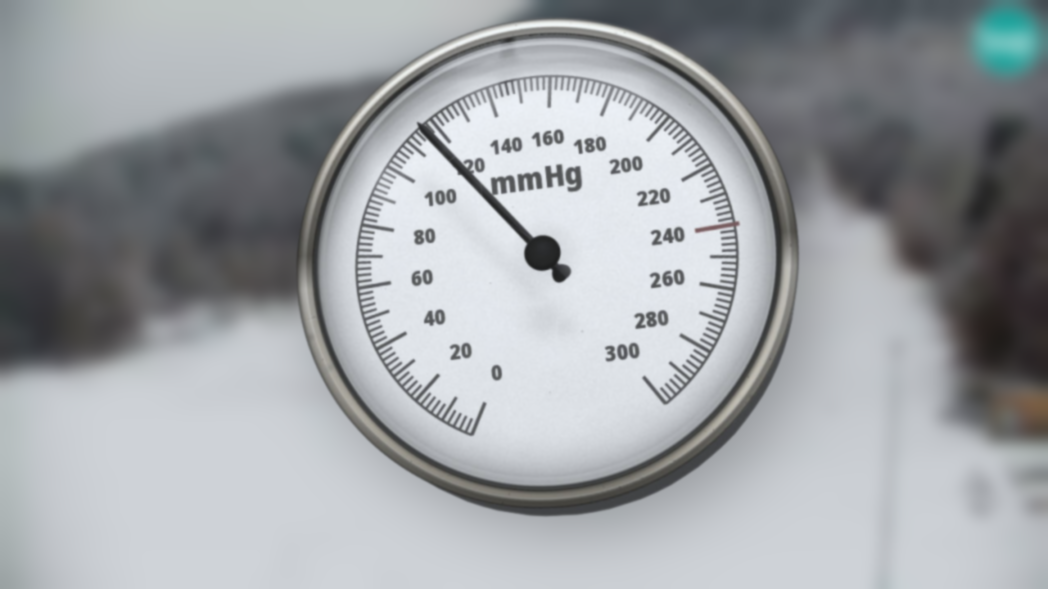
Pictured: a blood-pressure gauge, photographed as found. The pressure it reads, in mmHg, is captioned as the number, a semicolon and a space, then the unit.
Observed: 116; mmHg
